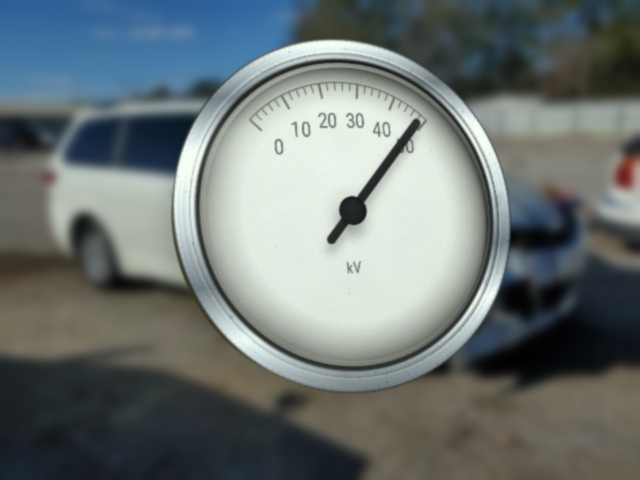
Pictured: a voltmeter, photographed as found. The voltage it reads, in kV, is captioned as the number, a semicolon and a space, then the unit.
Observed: 48; kV
